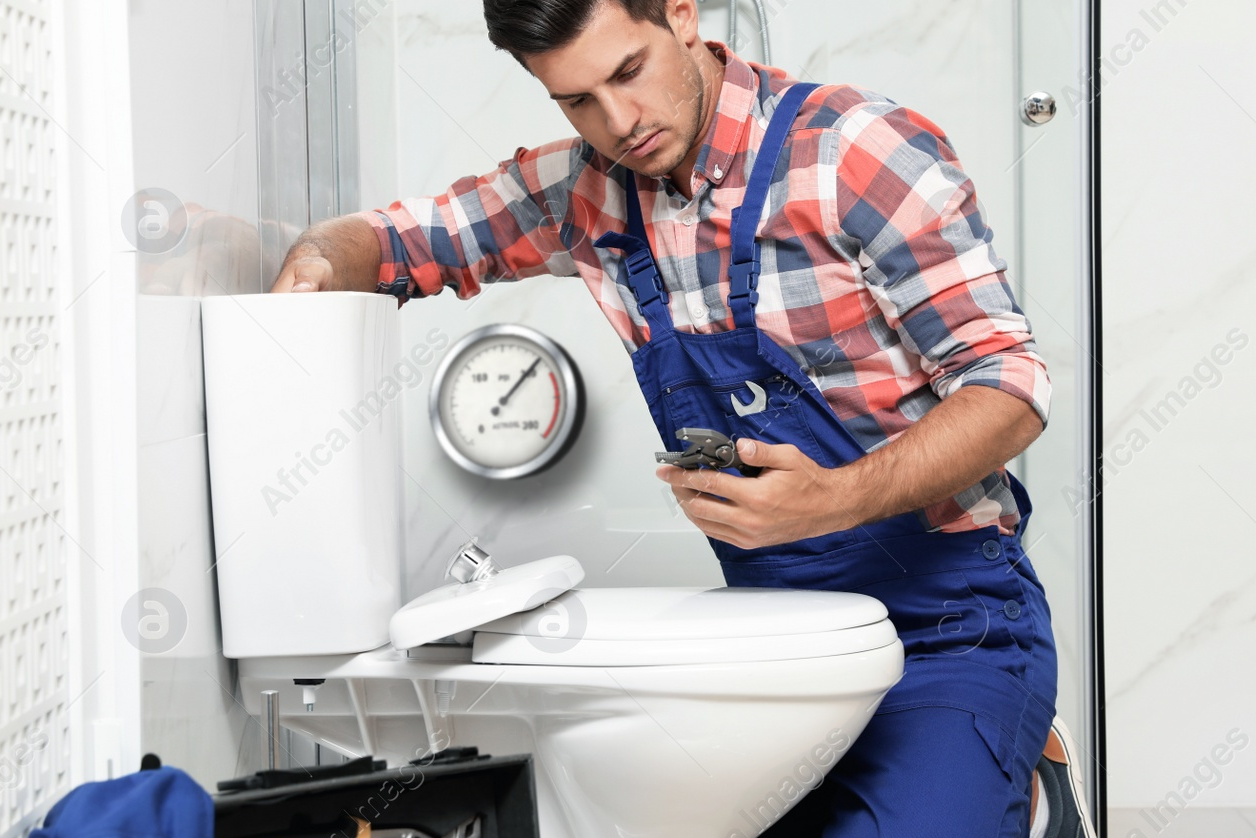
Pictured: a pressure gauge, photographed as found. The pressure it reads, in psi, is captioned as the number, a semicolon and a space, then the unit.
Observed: 200; psi
